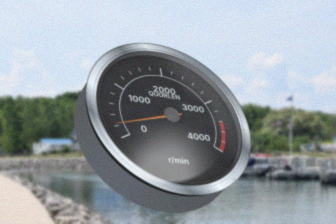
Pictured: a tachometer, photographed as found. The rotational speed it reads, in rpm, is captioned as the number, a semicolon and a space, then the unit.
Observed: 200; rpm
